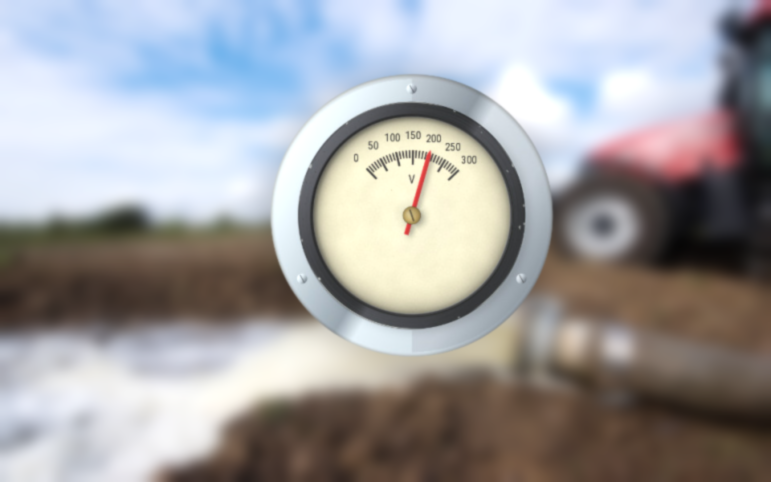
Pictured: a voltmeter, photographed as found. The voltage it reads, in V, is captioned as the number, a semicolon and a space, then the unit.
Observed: 200; V
